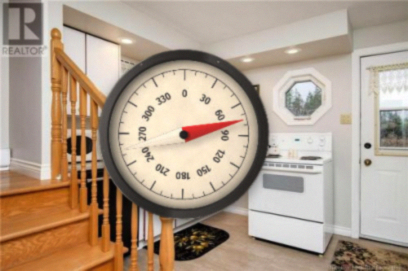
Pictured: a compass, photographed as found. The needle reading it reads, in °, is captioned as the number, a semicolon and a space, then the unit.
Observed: 75; °
